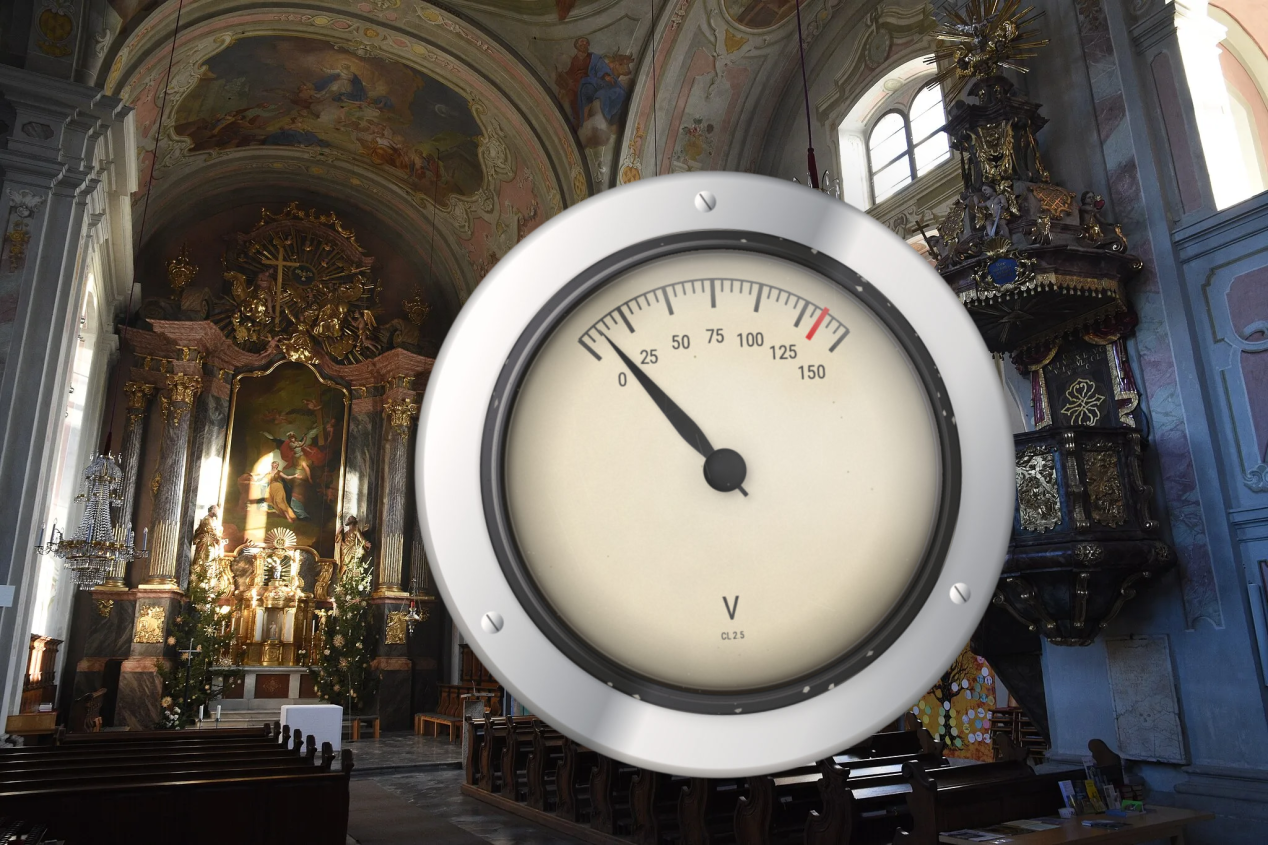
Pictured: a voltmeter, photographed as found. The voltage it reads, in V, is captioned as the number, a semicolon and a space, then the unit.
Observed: 10; V
